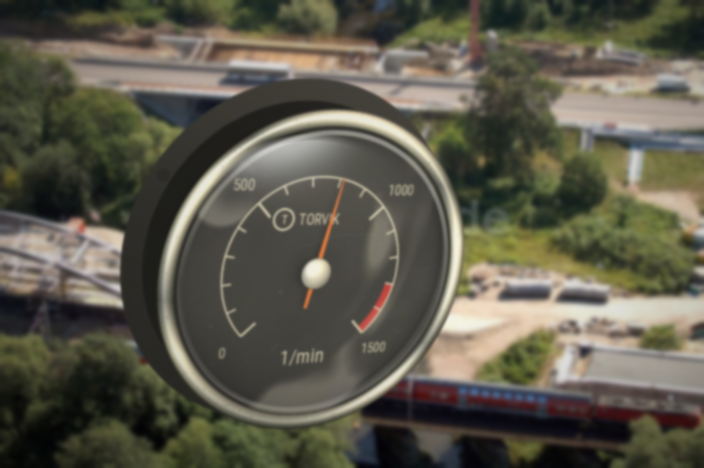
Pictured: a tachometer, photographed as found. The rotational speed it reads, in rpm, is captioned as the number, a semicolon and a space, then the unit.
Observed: 800; rpm
